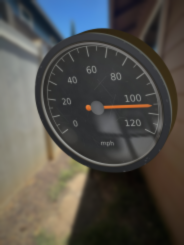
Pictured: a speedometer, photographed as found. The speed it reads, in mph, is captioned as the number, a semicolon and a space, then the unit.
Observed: 105; mph
